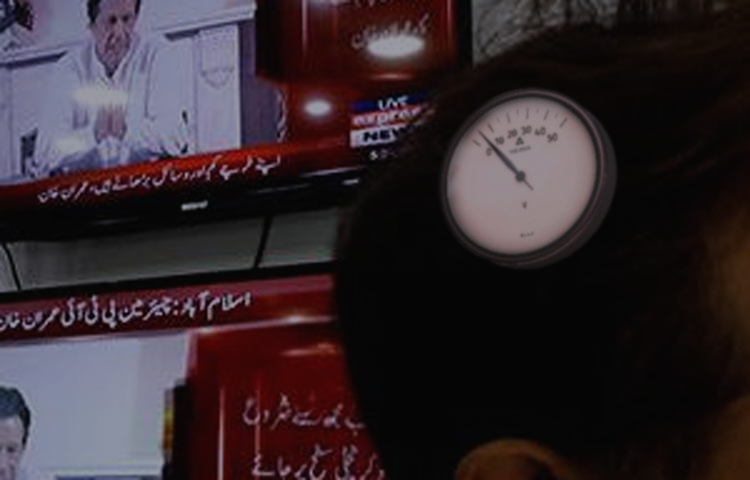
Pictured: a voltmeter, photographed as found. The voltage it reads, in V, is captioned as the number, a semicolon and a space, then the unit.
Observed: 5; V
